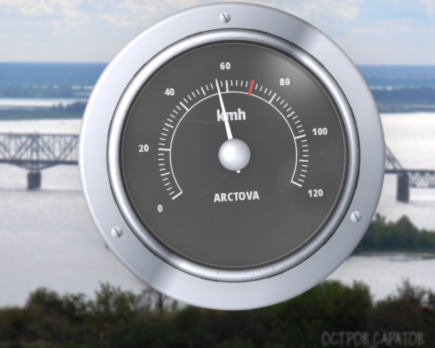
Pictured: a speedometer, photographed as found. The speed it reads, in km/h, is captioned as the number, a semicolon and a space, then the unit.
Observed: 56; km/h
